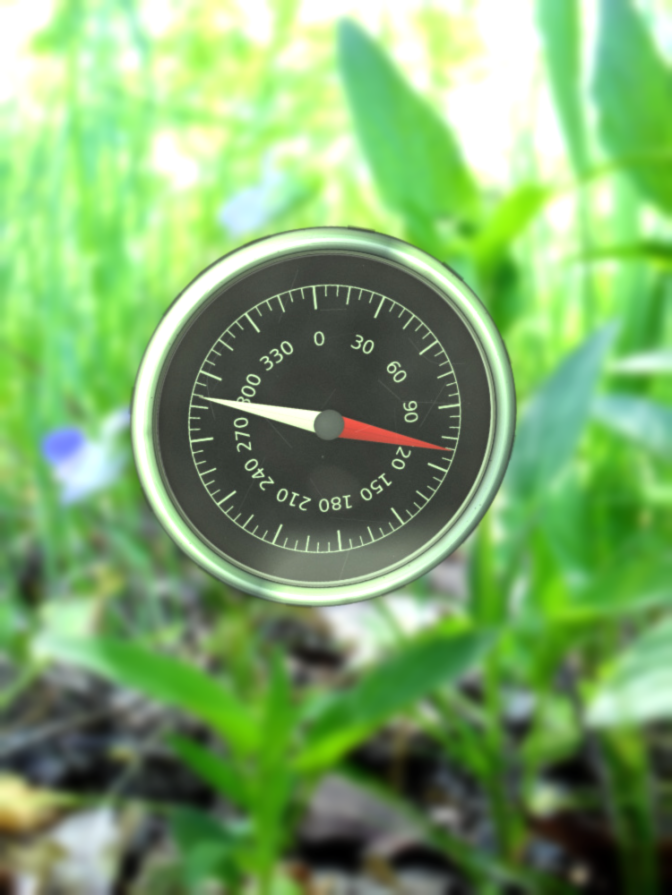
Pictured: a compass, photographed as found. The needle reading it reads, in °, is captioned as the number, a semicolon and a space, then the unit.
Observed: 110; °
